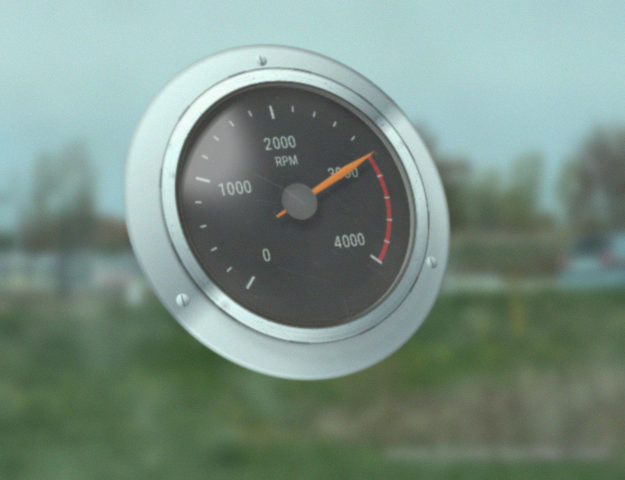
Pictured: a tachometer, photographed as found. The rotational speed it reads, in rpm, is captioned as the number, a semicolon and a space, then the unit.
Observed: 3000; rpm
